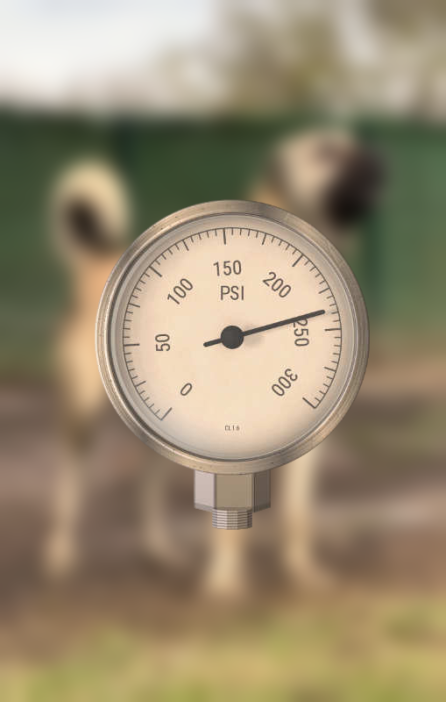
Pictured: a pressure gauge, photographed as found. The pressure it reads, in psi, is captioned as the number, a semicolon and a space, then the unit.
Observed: 237.5; psi
